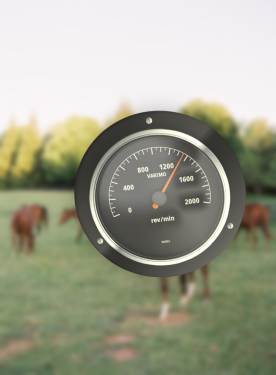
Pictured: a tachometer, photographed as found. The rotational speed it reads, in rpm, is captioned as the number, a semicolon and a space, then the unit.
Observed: 1350; rpm
